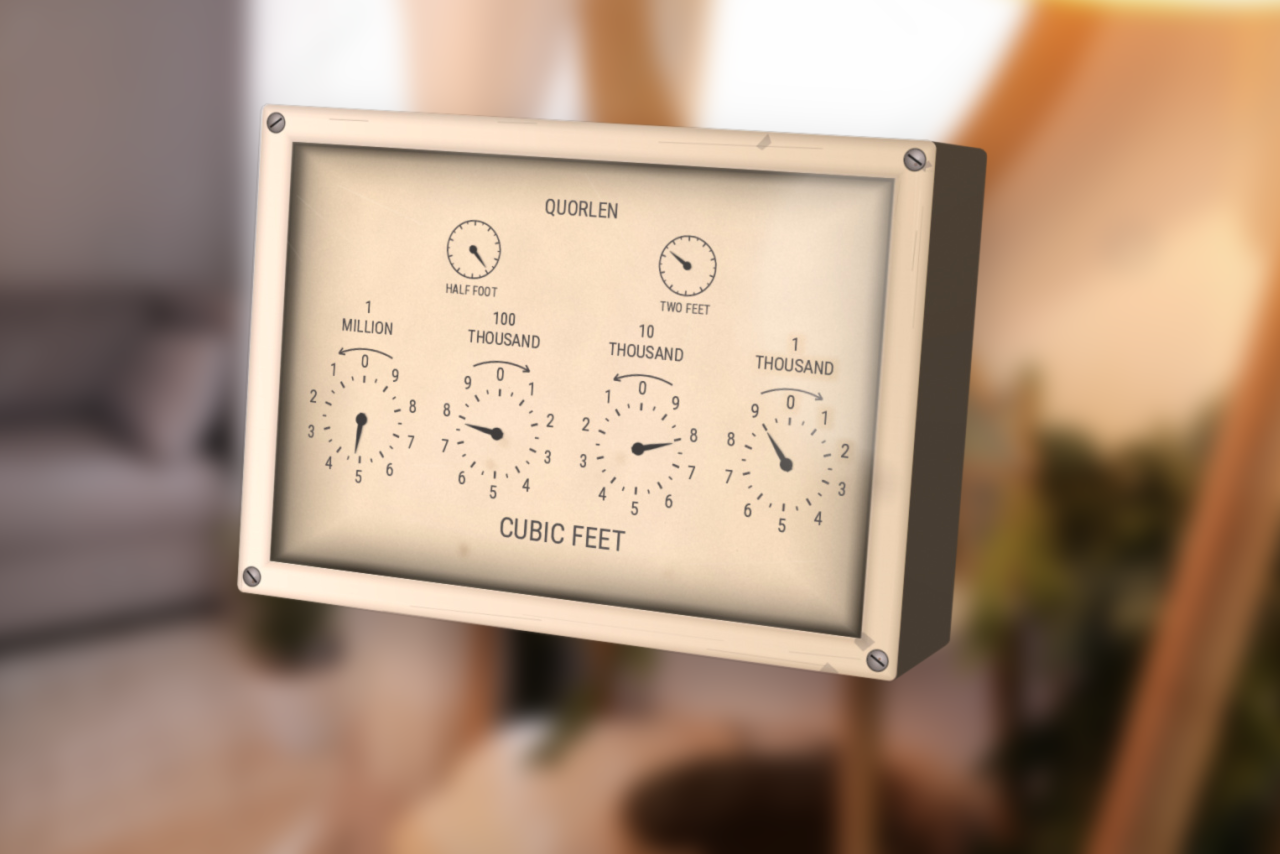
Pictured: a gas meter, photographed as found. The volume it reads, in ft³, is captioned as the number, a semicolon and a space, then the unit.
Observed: 477900; ft³
